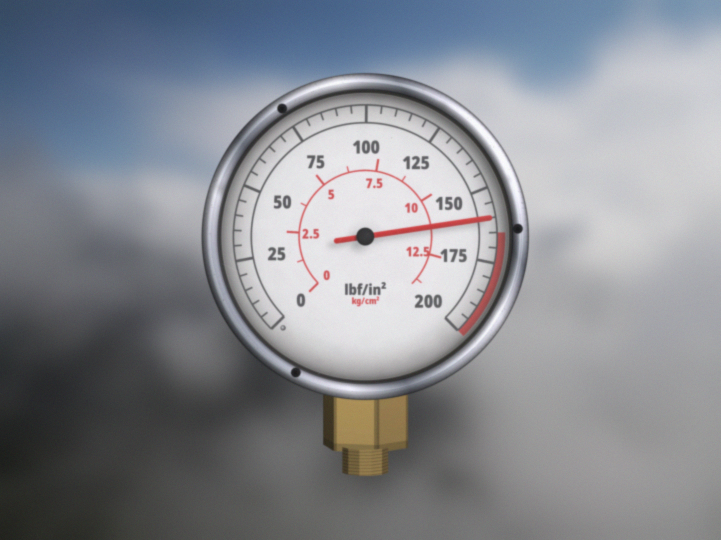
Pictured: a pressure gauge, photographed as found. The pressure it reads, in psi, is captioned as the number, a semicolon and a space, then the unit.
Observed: 160; psi
